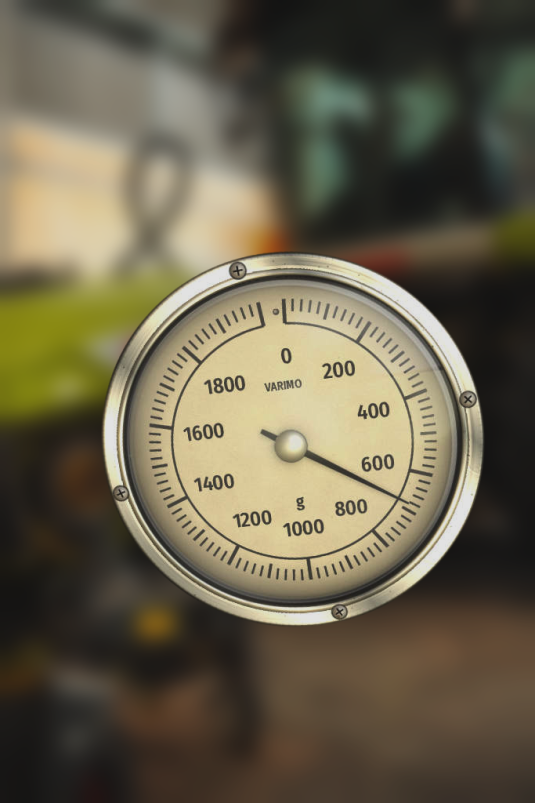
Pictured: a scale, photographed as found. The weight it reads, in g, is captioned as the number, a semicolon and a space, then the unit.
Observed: 680; g
